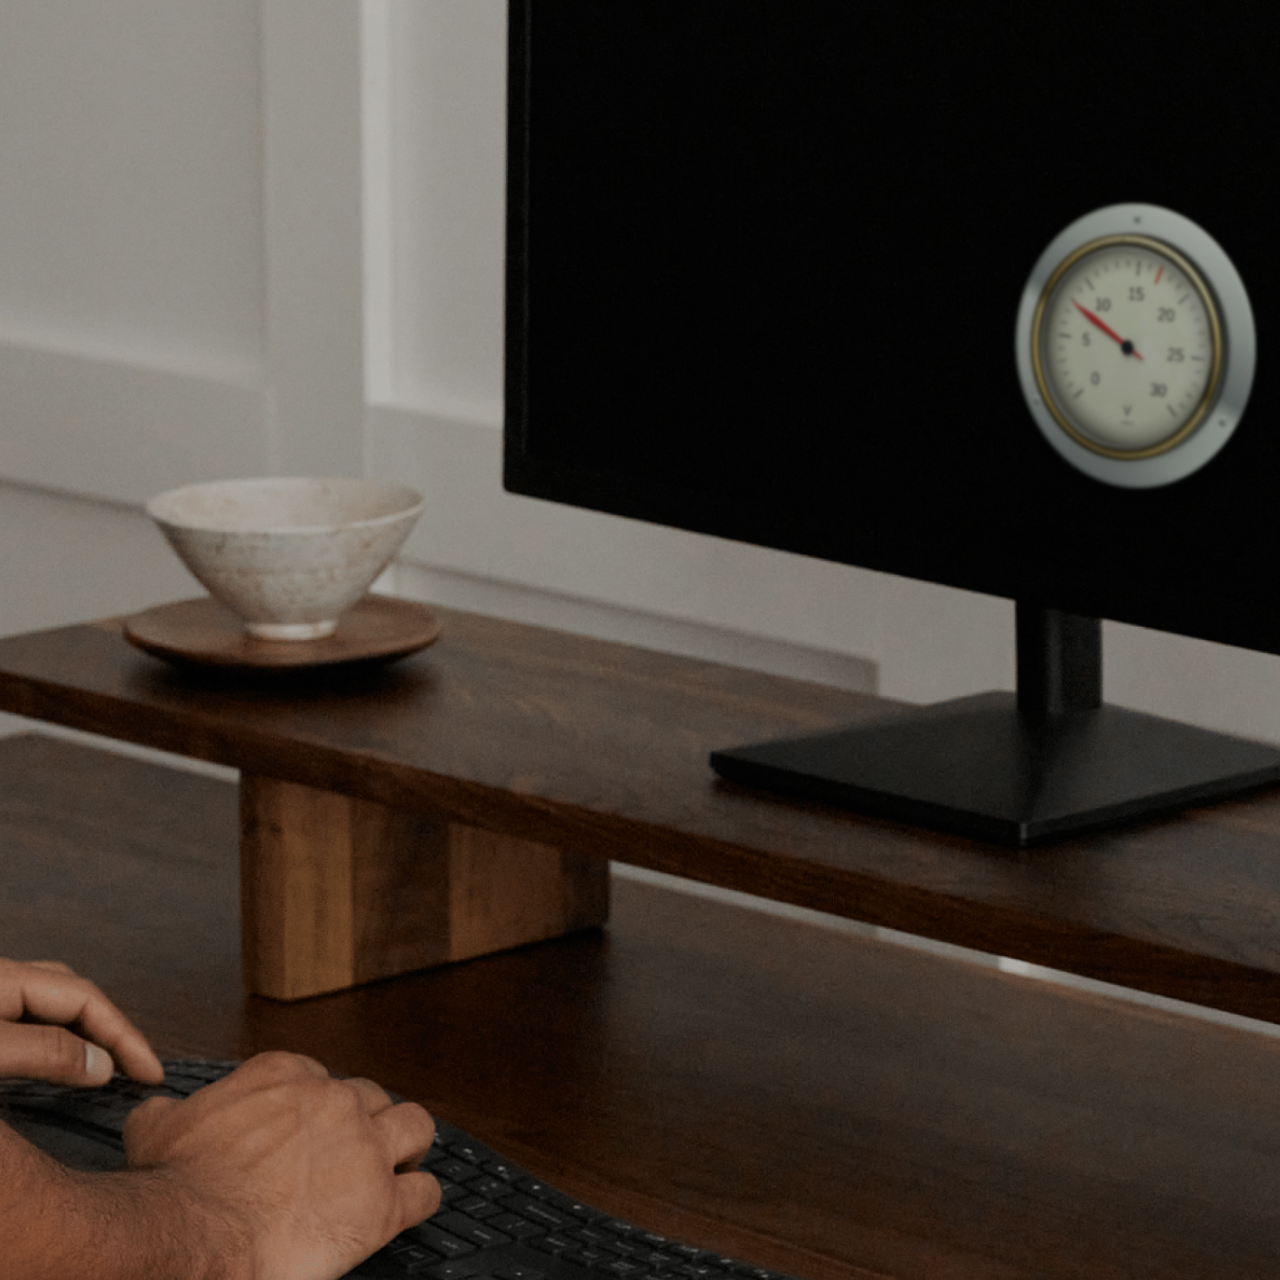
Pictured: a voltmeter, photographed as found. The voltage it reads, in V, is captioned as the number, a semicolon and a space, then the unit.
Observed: 8; V
